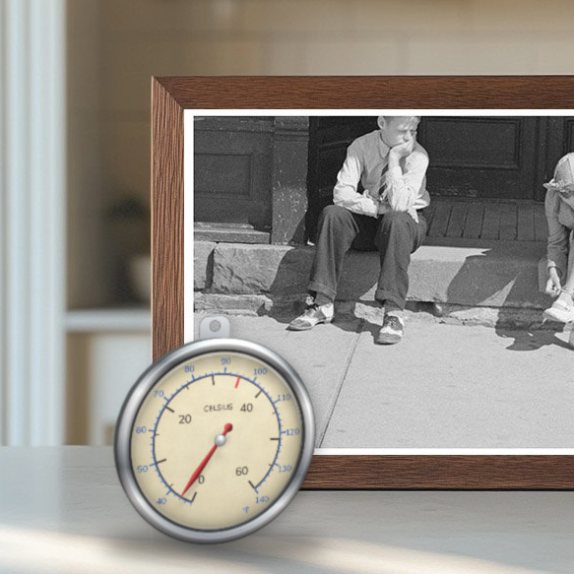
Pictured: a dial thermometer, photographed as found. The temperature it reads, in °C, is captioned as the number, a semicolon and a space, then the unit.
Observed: 2.5; °C
